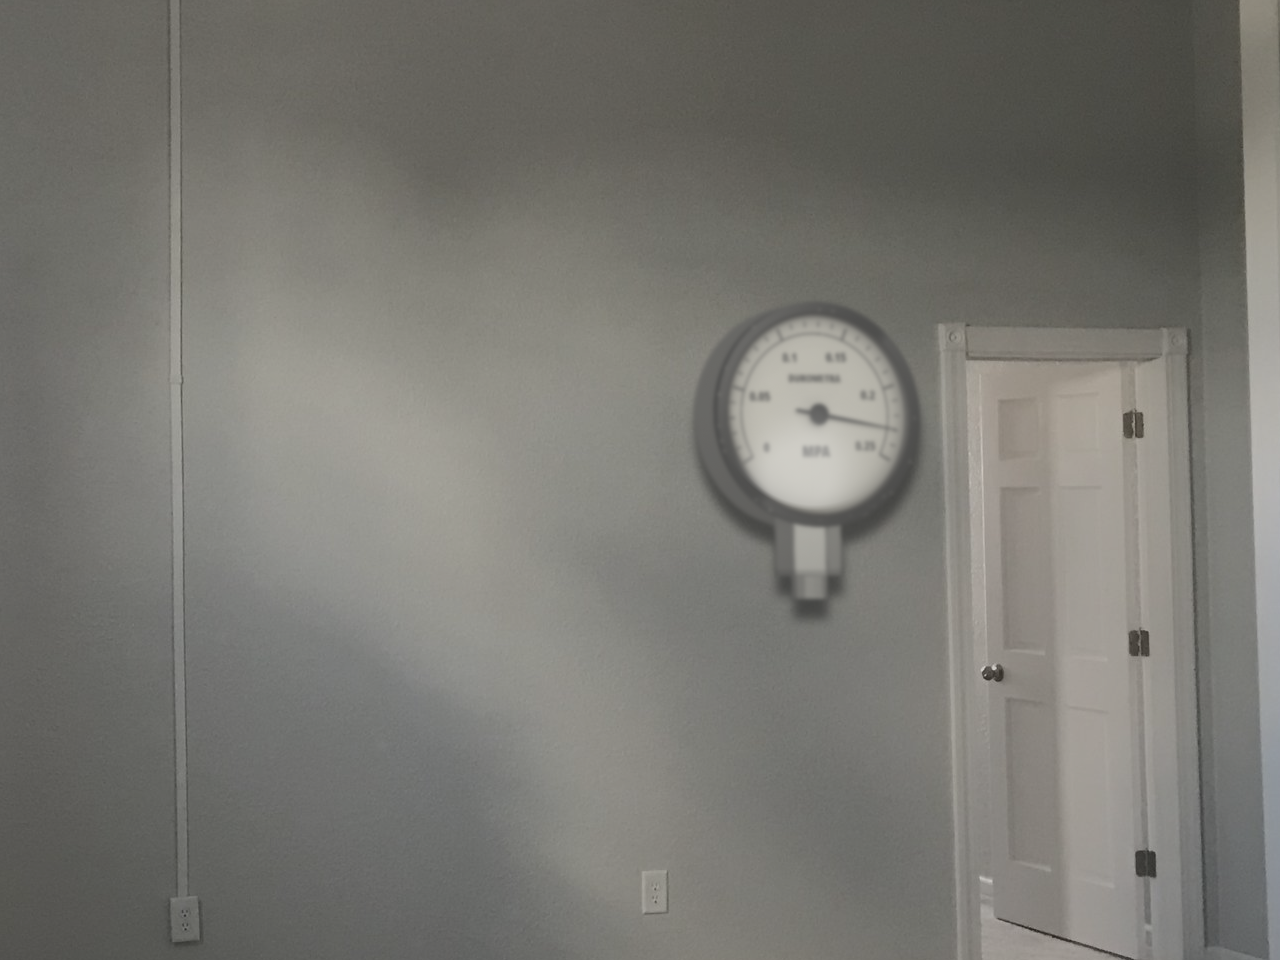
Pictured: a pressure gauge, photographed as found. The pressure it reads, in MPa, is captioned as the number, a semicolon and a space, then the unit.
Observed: 0.23; MPa
